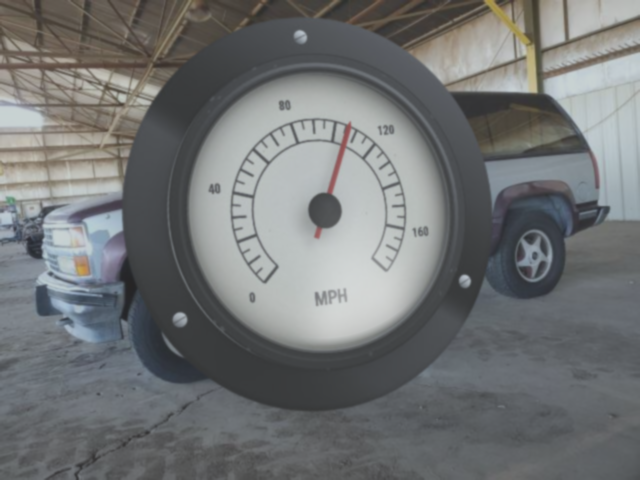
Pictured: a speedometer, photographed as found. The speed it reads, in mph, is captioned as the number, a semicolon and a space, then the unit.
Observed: 105; mph
